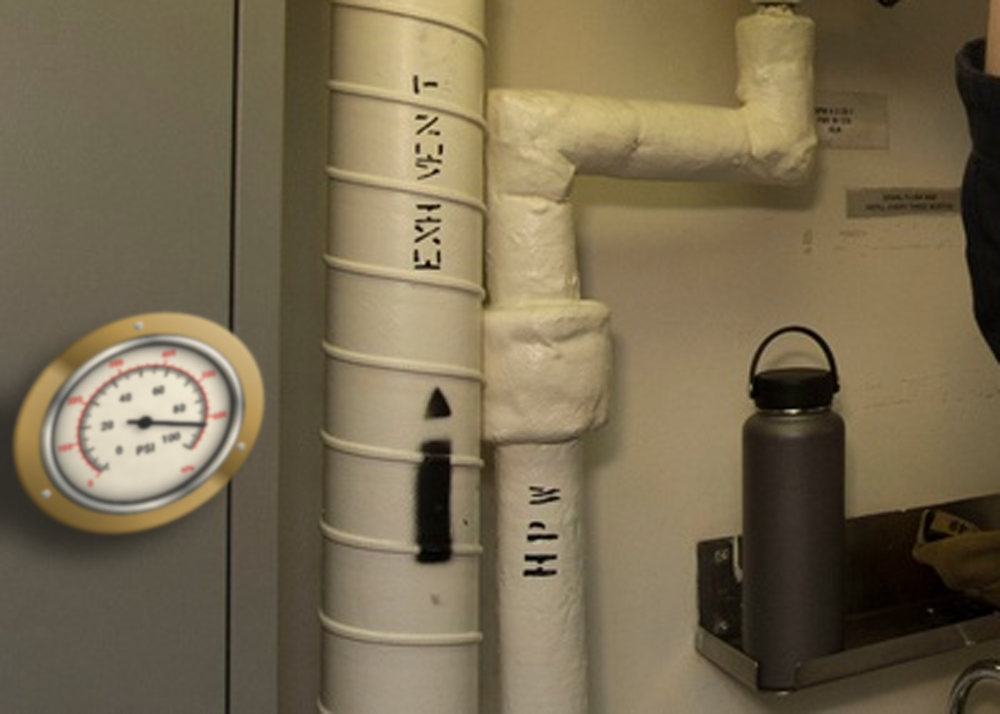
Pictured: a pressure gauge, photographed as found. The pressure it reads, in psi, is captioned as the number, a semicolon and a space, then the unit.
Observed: 90; psi
